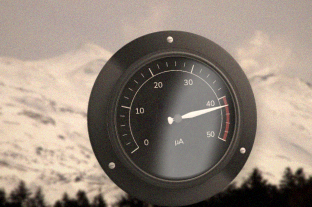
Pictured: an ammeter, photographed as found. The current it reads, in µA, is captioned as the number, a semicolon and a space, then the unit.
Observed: 42; µA
